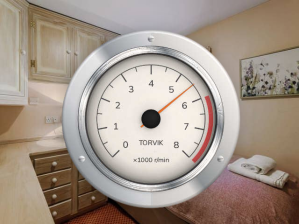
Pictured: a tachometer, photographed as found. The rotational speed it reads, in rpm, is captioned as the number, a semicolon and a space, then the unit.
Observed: 5500; rpm
